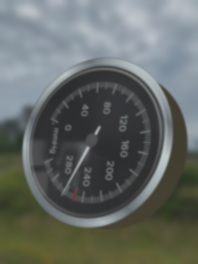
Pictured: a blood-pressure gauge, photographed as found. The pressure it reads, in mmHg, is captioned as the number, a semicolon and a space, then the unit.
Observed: 260; mmHg
